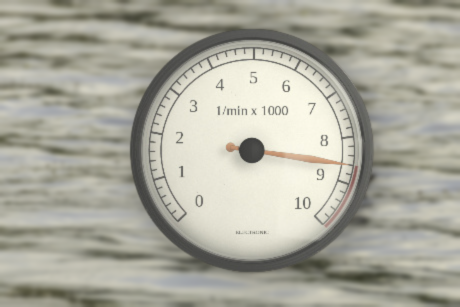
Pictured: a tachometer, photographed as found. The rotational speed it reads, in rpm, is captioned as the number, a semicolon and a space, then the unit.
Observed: 8600; rpm
